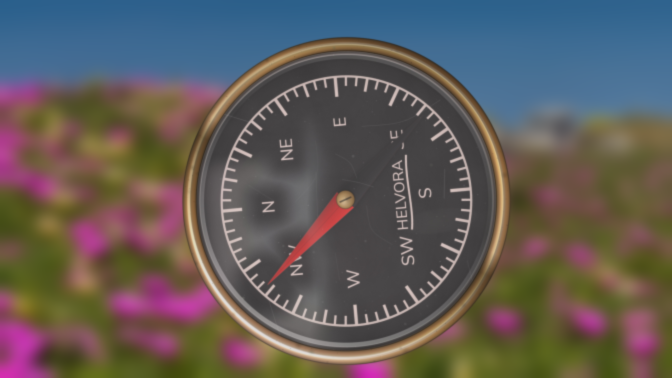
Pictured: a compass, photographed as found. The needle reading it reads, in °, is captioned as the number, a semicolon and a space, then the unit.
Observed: 317.5; °
